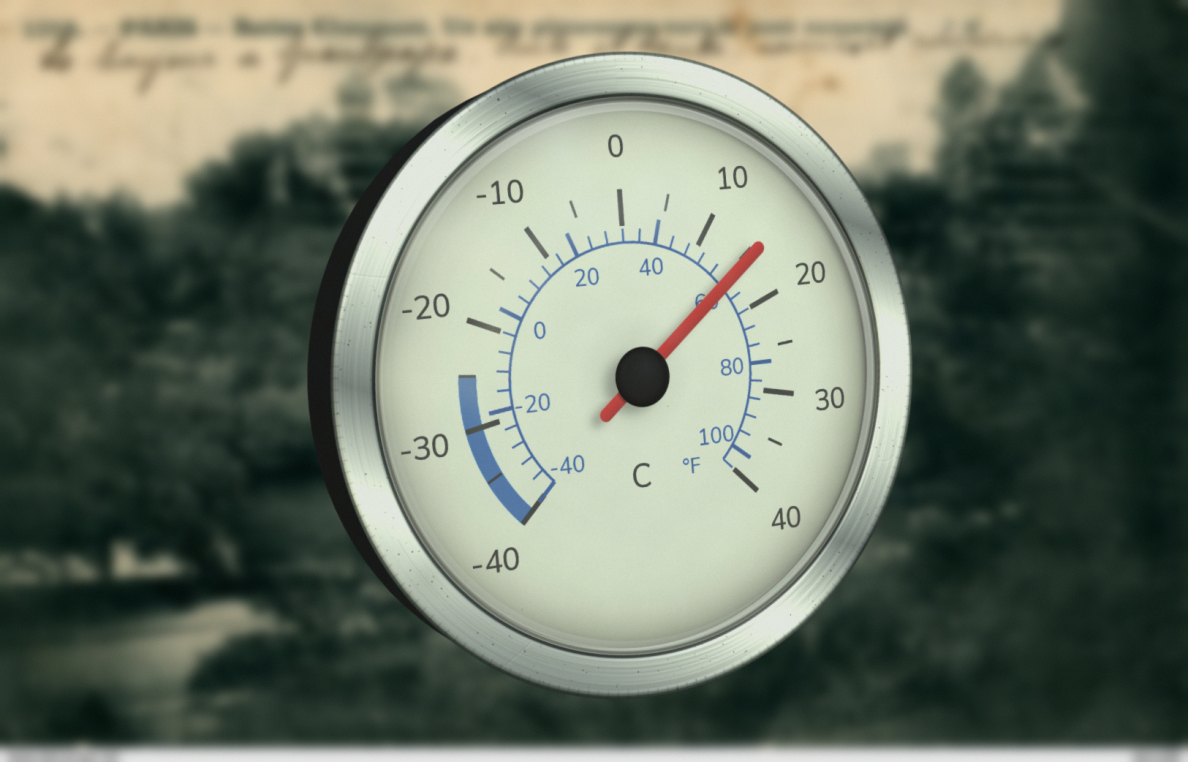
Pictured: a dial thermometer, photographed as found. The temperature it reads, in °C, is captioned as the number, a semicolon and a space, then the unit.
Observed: 15; °C
